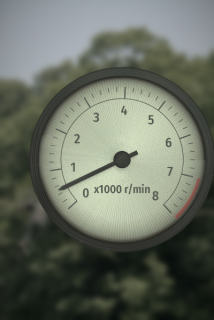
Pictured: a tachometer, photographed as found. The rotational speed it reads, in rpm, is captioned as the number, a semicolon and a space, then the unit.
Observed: 500; rpm
